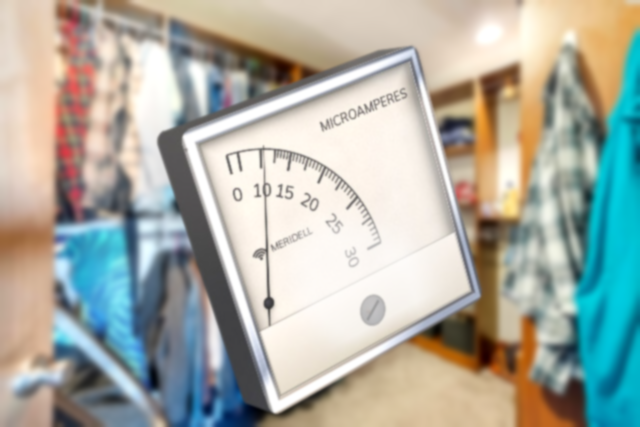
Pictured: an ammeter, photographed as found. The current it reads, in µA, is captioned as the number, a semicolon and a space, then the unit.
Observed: 10; µA
